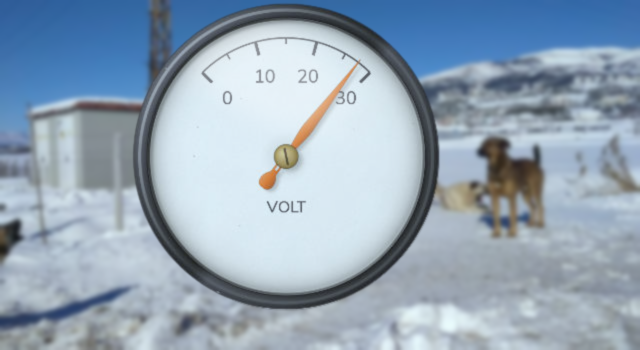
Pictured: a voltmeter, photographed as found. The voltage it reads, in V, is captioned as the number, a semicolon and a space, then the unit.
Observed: 27.5; V
